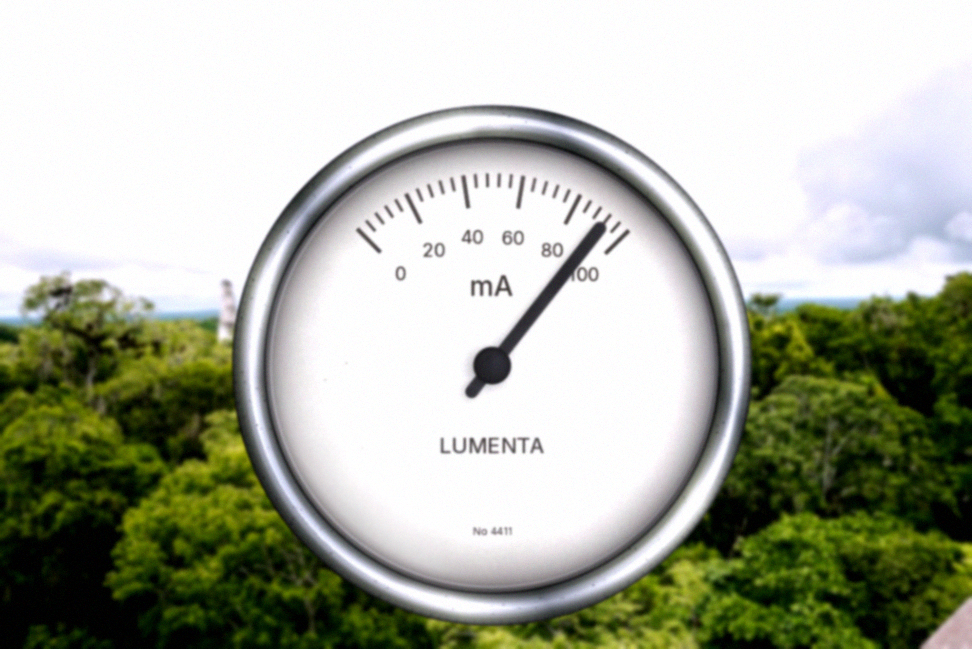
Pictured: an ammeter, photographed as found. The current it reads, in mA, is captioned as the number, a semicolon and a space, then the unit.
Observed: 92; mA
